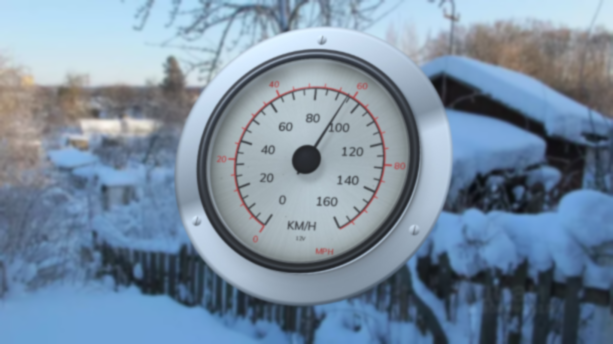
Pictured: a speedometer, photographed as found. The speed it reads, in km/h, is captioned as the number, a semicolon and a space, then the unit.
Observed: 95; km/h
